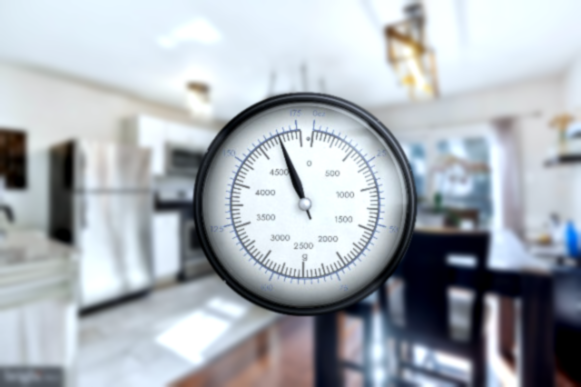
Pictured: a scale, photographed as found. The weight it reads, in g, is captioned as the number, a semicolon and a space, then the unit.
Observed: 4750; g
